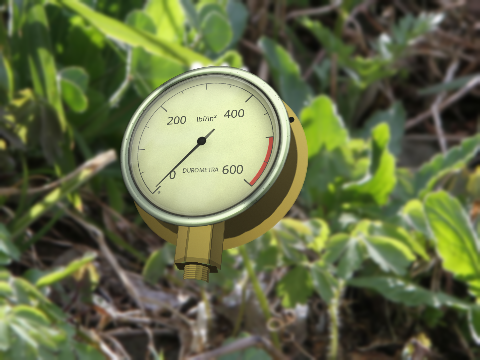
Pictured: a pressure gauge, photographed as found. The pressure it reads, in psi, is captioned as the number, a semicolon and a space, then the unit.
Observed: 0; psi
